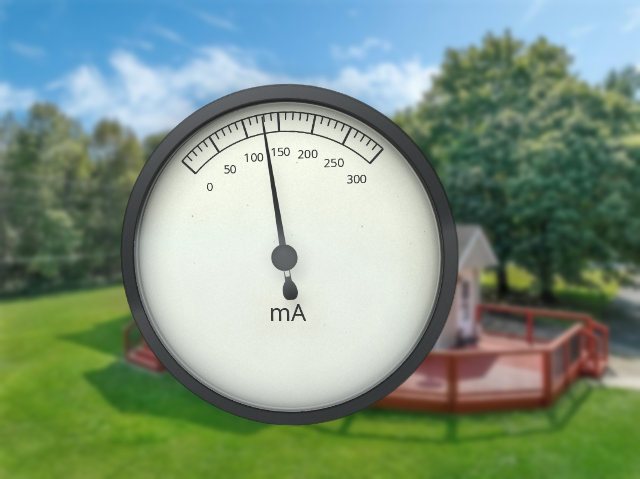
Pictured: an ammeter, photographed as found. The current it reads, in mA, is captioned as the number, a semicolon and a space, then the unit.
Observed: 130; mA
